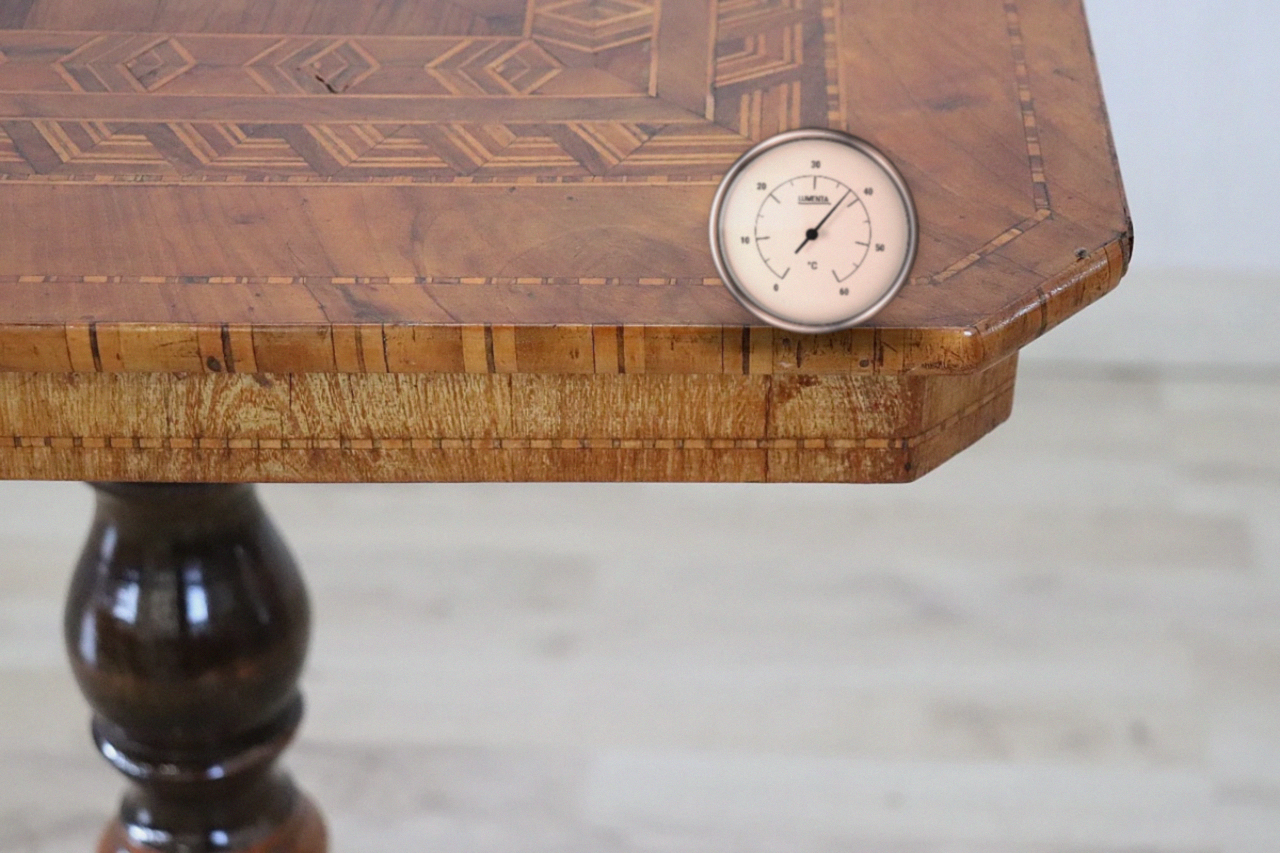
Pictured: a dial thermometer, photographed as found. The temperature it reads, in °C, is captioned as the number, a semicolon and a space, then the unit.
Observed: 37.5; °C
